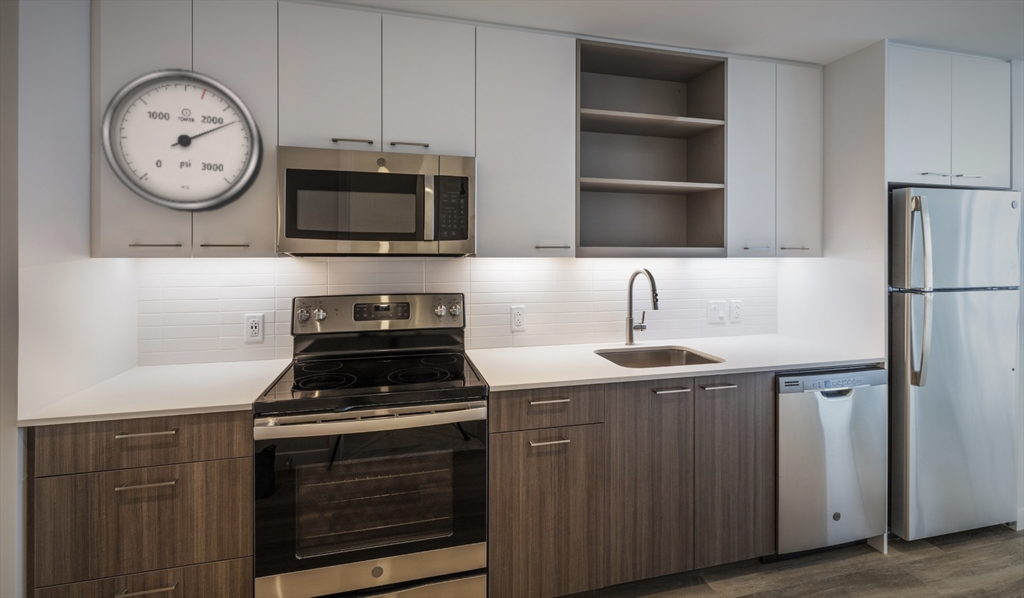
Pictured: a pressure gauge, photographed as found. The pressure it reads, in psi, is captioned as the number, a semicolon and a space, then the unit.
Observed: 2200; psi
